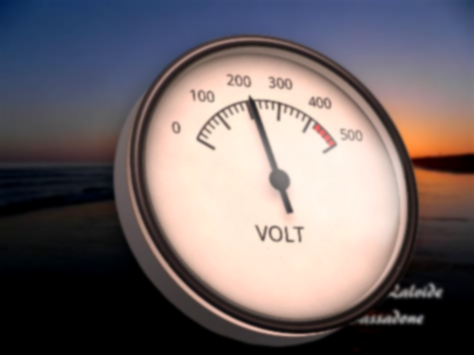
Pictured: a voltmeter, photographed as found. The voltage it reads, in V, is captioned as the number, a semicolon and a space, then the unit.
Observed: 200; V
